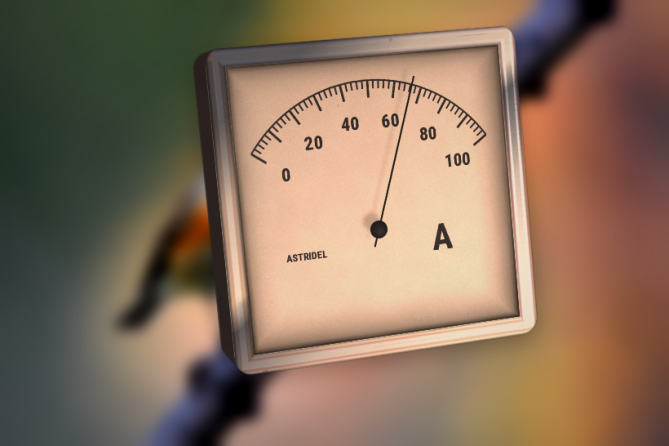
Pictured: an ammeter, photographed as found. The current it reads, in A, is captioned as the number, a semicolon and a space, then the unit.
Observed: 66; A
